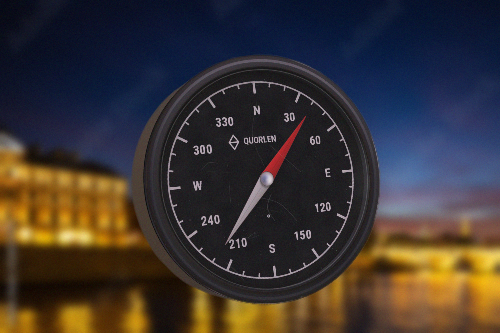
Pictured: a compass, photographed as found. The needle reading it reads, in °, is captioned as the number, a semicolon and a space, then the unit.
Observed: 40; °
